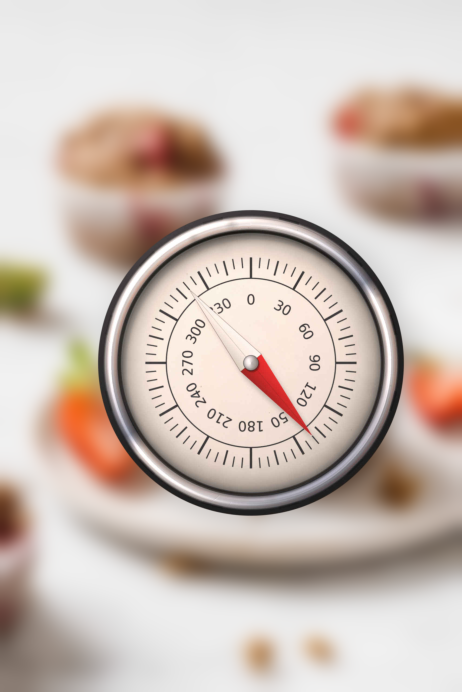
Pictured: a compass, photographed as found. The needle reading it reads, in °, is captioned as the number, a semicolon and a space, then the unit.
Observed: 140; °
